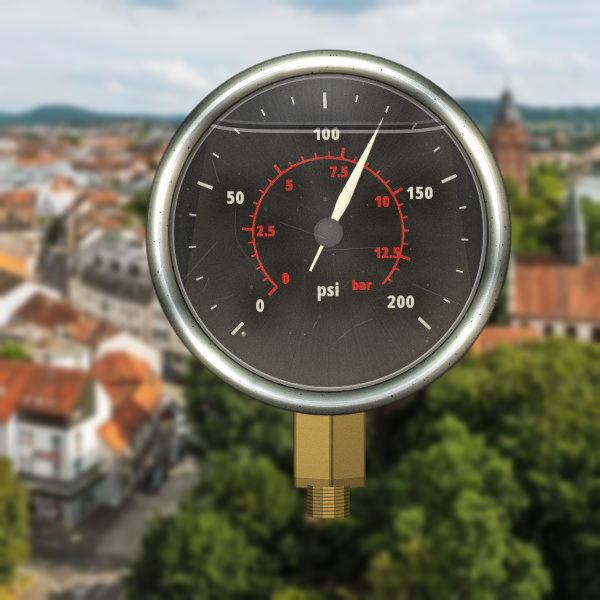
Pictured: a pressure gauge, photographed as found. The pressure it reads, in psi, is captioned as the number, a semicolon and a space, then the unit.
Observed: 120; psi
